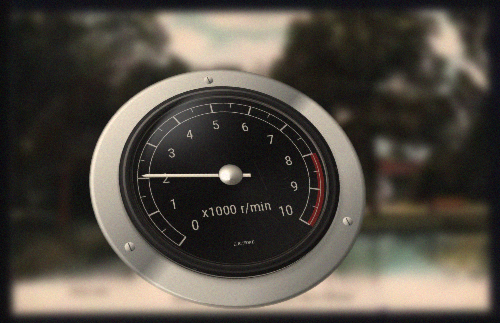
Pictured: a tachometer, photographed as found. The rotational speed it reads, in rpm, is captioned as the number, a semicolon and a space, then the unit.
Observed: 2000; rpm
